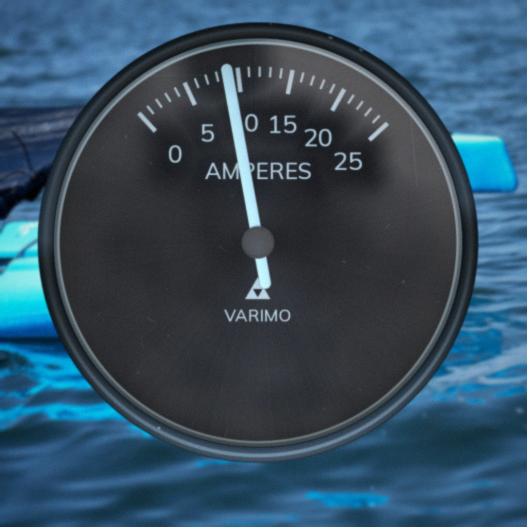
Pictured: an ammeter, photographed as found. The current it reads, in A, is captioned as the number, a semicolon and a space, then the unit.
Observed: 9; A
